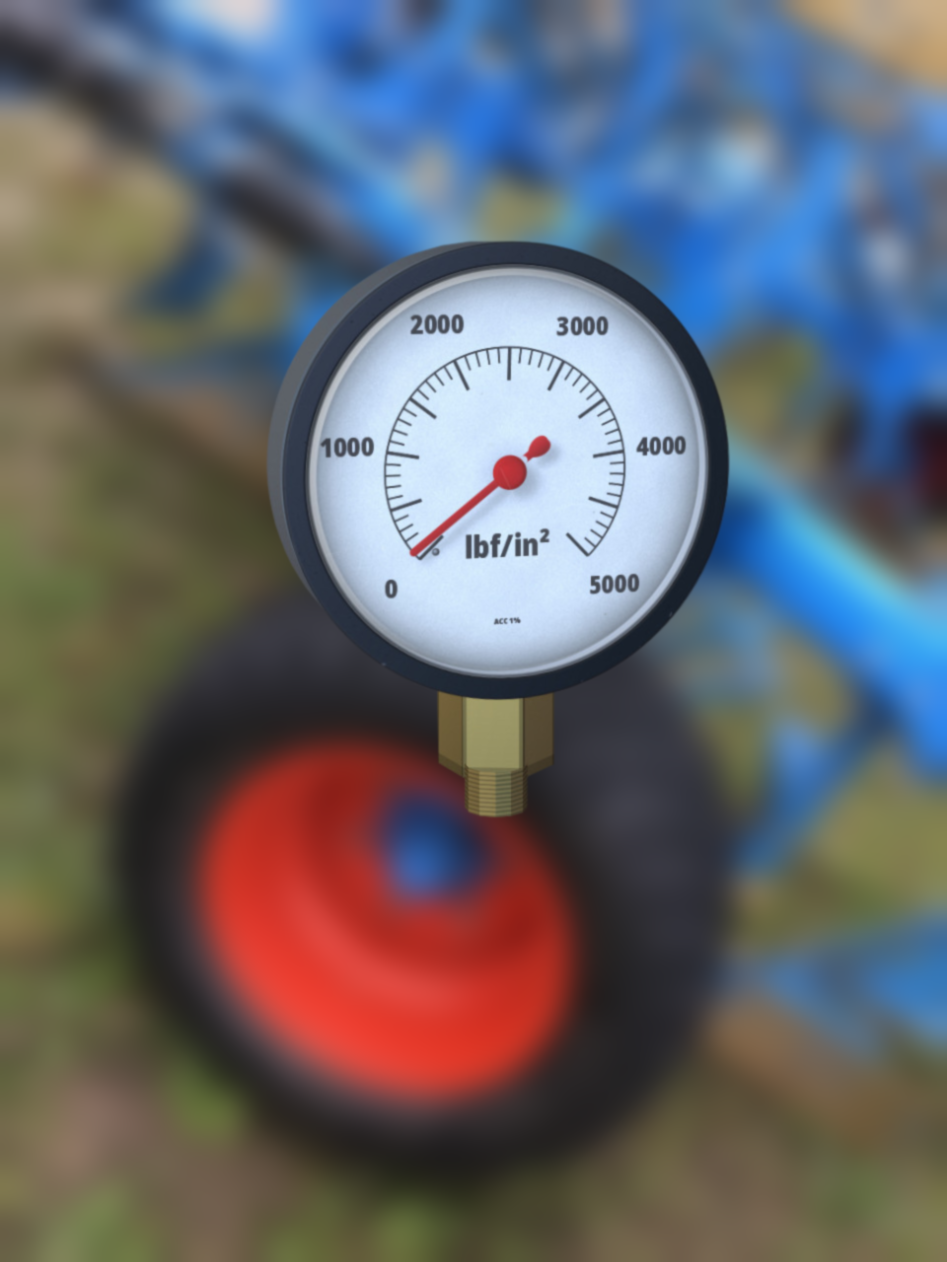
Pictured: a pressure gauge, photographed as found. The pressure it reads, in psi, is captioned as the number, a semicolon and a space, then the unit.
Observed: 100; psi
